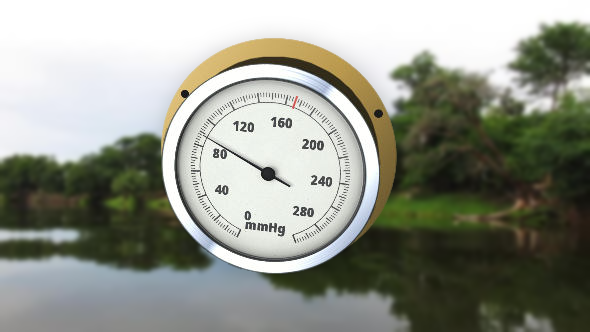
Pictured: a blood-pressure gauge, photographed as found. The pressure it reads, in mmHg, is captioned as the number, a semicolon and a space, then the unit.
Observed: 90; mmHg
